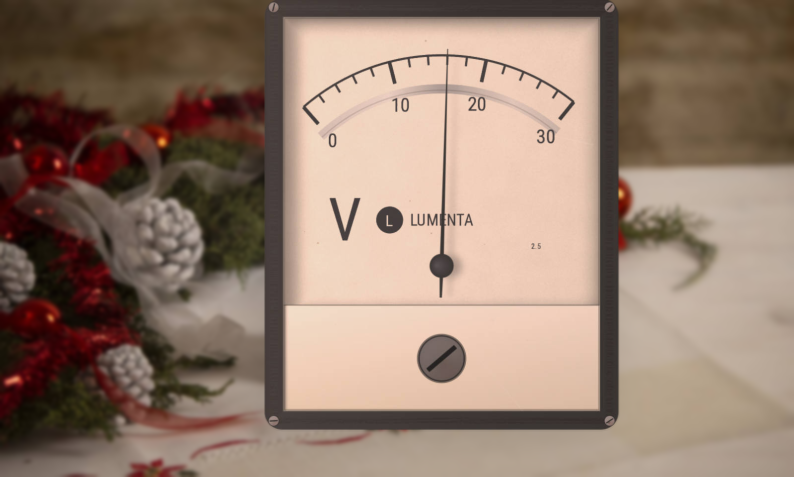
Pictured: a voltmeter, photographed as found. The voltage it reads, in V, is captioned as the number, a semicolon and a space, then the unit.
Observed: 16; V
